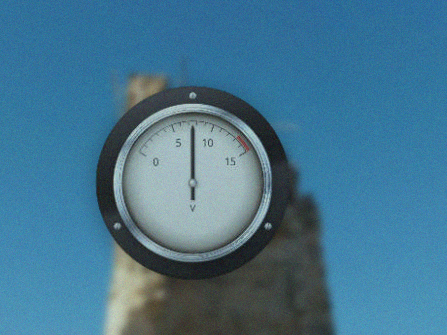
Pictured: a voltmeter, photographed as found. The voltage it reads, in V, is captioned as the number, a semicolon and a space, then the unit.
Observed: 7.5; V
